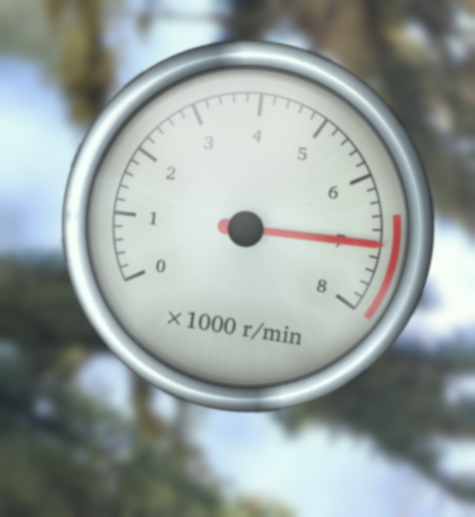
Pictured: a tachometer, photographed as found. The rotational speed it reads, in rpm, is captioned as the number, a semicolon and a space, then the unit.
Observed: 7000; rpm
